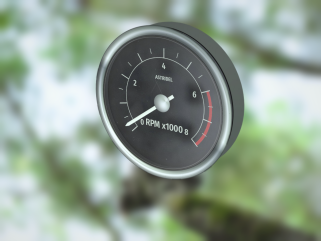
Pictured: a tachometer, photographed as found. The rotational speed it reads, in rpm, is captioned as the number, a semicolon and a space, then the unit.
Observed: 250; rpm
